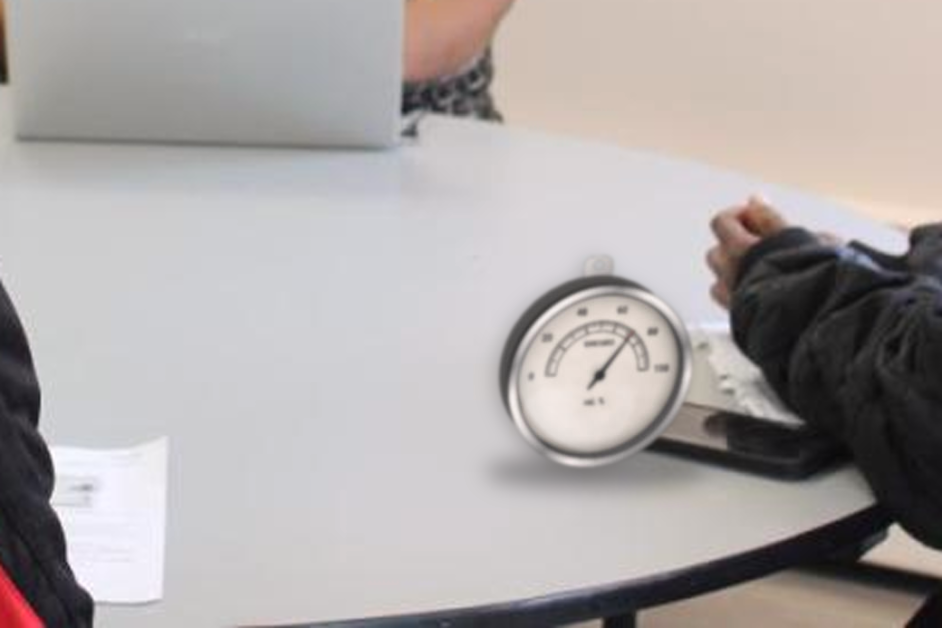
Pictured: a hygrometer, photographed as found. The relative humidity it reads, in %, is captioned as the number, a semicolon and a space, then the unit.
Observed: 70; %
